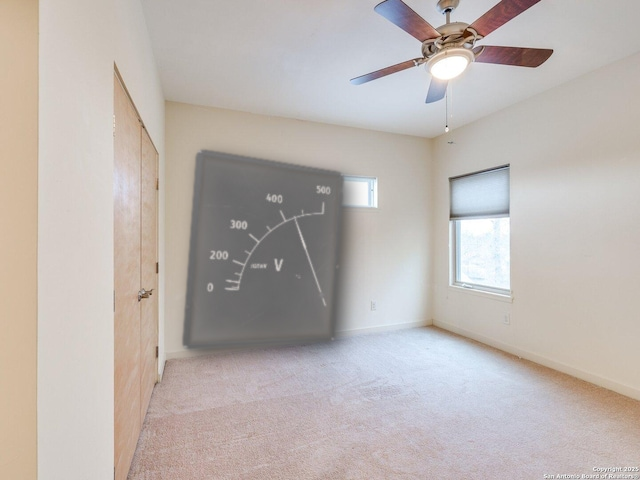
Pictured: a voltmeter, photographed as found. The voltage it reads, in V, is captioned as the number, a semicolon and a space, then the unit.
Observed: 425; V
